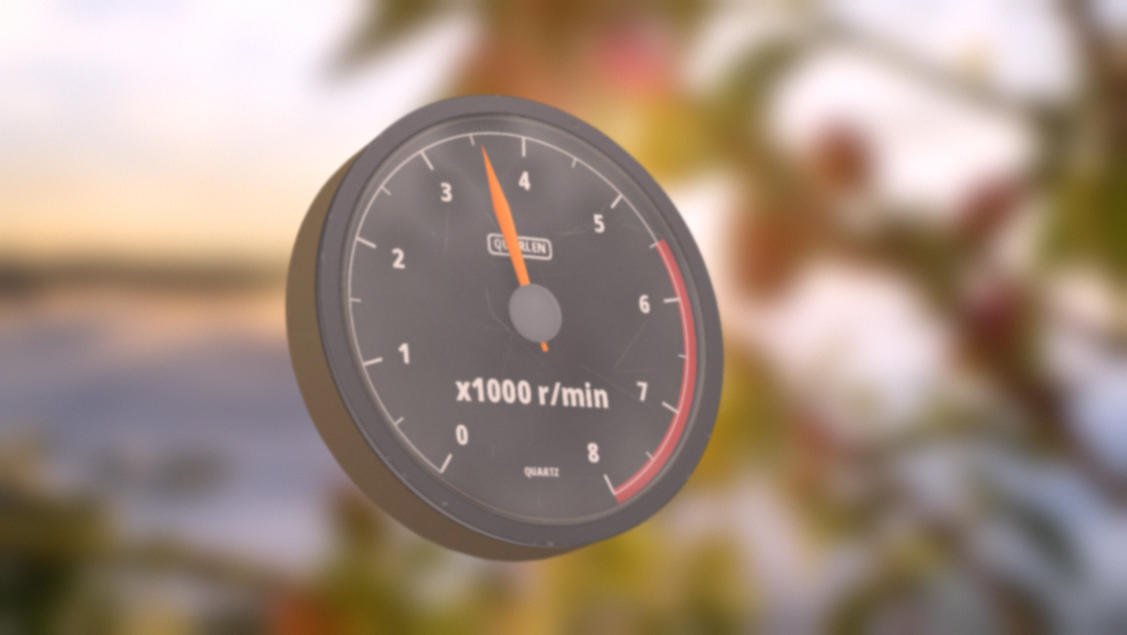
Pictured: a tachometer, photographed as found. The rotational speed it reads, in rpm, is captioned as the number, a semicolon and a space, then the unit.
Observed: 3500; rpm
